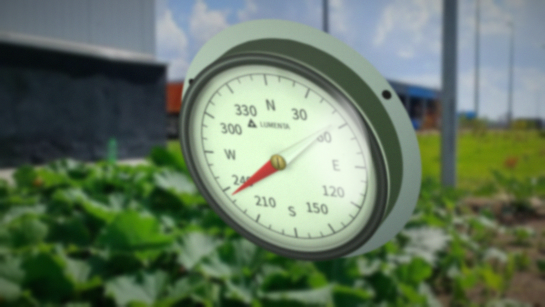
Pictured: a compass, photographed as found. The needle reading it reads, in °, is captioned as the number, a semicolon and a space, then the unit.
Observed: 235; °
